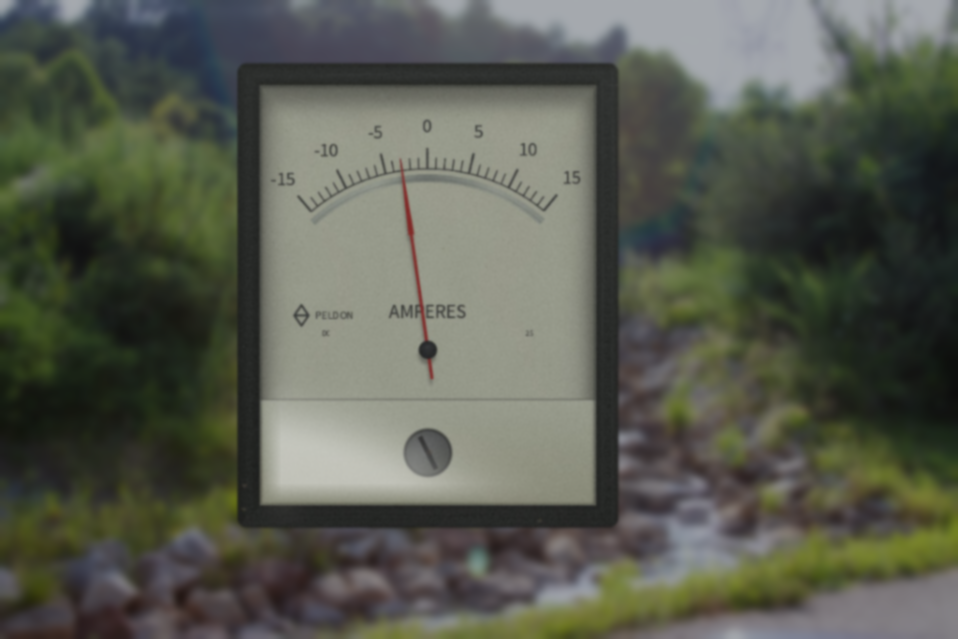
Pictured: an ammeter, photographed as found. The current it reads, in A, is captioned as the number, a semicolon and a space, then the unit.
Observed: -3; A
